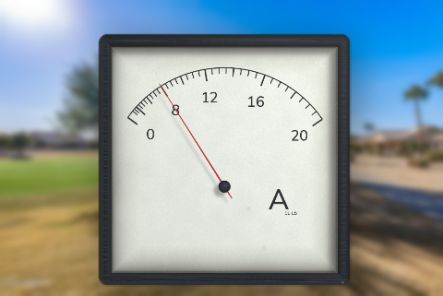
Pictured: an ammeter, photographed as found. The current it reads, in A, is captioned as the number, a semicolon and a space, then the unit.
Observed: 8; A
